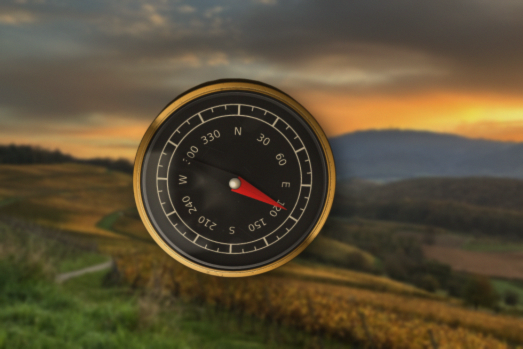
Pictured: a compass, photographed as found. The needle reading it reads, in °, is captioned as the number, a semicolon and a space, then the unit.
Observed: 115; °
